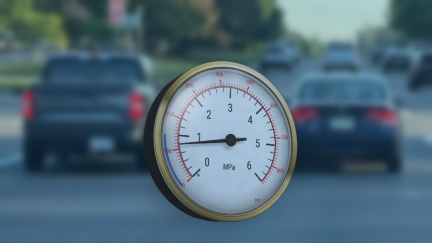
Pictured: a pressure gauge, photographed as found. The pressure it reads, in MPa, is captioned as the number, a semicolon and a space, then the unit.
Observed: 0.8; MPa
